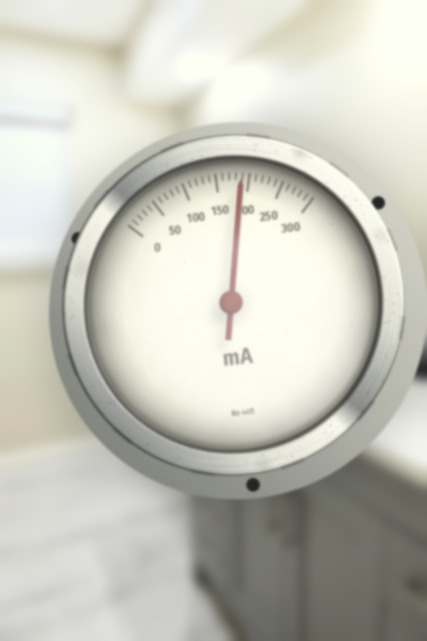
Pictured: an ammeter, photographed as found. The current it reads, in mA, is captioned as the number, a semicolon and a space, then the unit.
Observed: 190; mA
